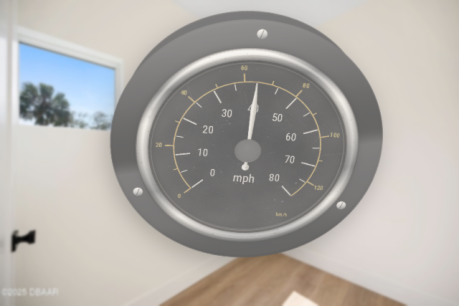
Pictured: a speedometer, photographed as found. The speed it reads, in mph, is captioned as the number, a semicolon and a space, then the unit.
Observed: 40; mph
